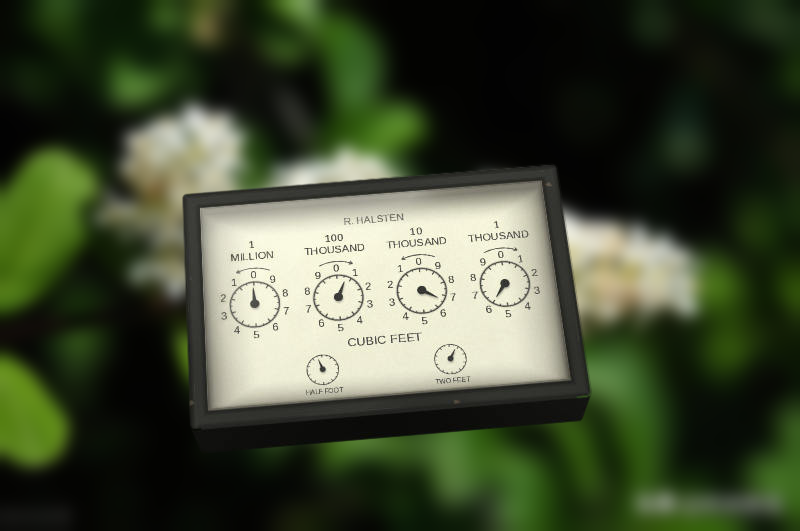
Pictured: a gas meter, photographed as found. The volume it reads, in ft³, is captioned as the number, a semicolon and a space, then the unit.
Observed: 6600; ft³
